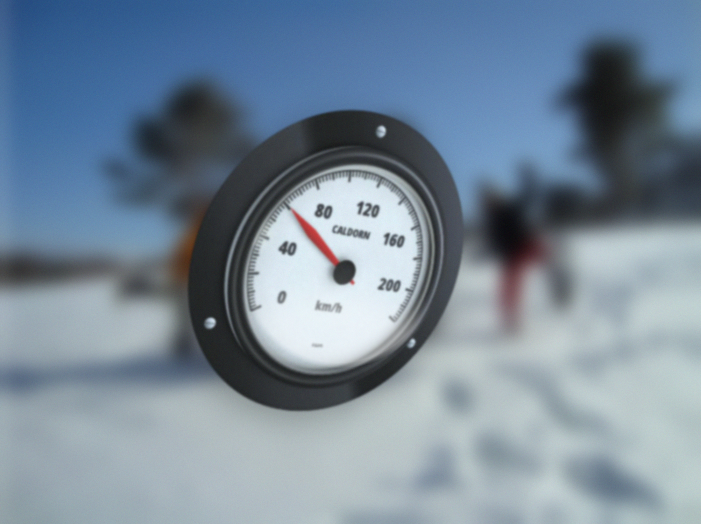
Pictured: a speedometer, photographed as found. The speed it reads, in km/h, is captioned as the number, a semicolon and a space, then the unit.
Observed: 60; km/h
